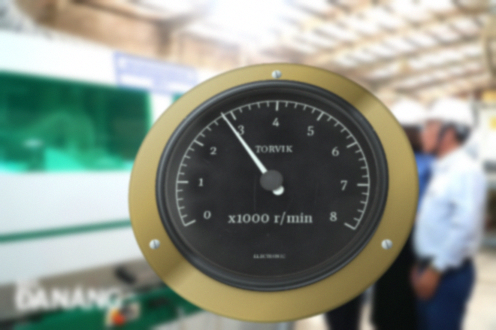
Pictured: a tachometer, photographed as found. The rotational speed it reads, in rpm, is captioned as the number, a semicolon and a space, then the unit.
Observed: 2800; rpm
